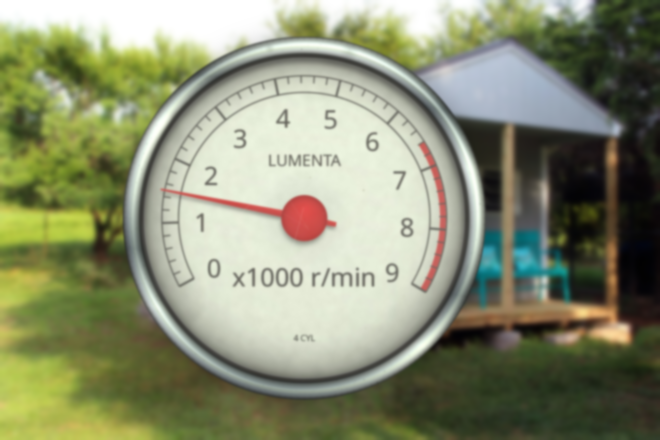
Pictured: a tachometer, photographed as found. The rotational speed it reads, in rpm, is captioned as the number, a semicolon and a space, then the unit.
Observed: 1500; rpm
